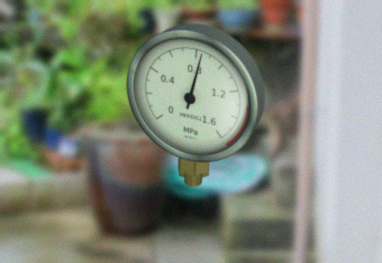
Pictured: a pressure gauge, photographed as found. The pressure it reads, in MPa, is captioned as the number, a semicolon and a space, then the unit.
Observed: 0.85; MPa
